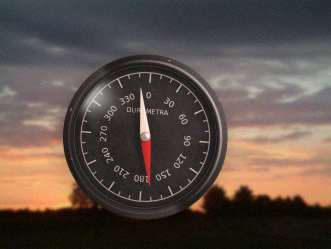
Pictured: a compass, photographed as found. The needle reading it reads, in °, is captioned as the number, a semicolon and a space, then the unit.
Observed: 170; °
